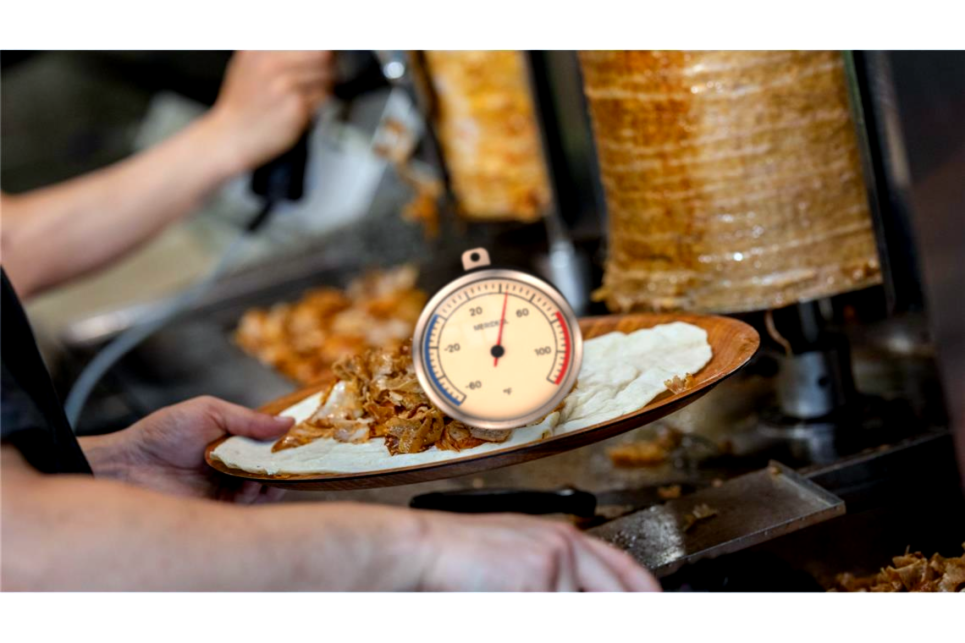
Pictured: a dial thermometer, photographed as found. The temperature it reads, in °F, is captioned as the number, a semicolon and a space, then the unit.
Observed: 44; °F
